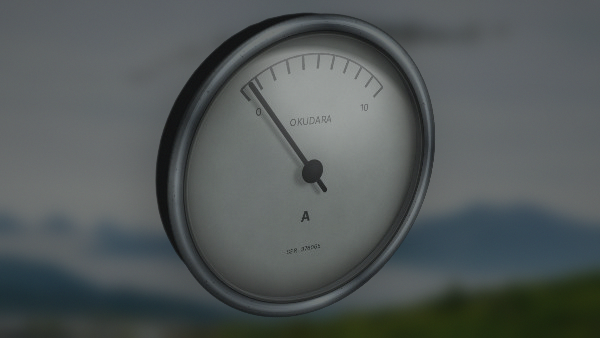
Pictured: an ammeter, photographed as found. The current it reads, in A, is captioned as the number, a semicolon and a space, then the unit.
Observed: 0.5; A
